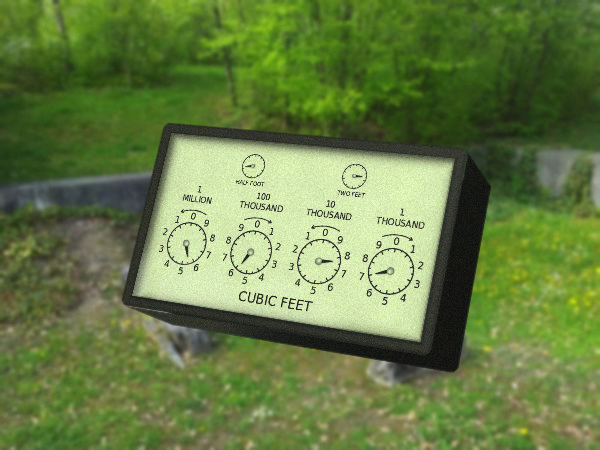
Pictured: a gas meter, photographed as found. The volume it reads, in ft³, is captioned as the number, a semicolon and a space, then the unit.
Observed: 557700; ft³
